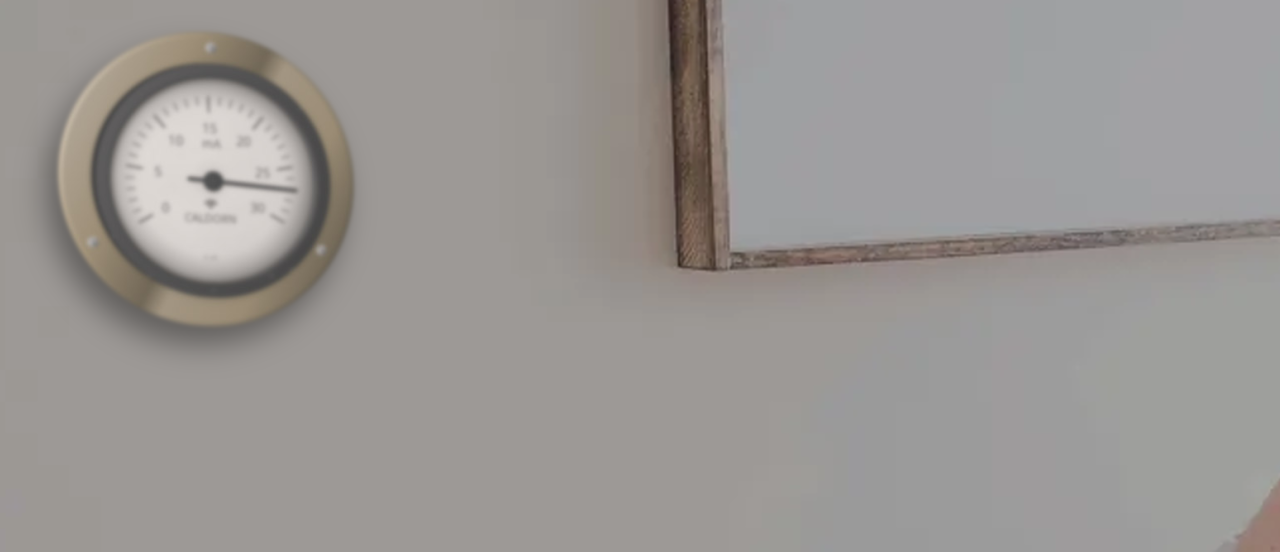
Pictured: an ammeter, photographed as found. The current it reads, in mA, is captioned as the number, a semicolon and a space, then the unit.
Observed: 27; mA
